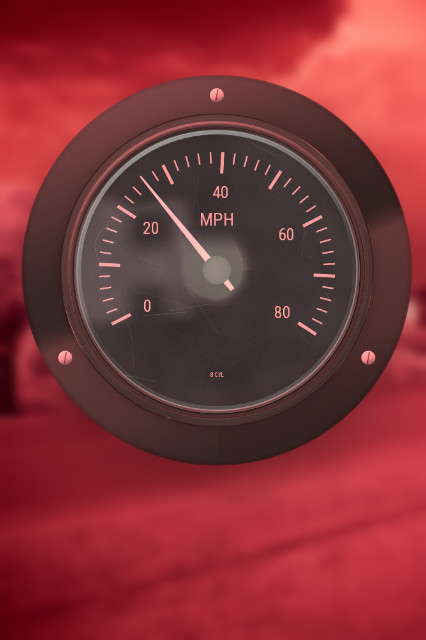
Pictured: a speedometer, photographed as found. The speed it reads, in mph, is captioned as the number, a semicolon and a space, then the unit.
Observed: 26; mph
